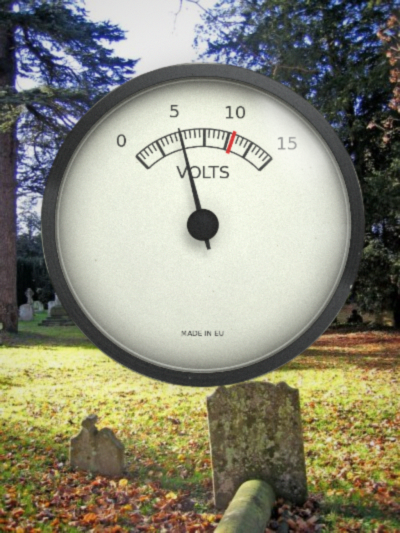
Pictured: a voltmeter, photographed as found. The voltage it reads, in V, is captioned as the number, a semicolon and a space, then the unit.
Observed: 5; V
